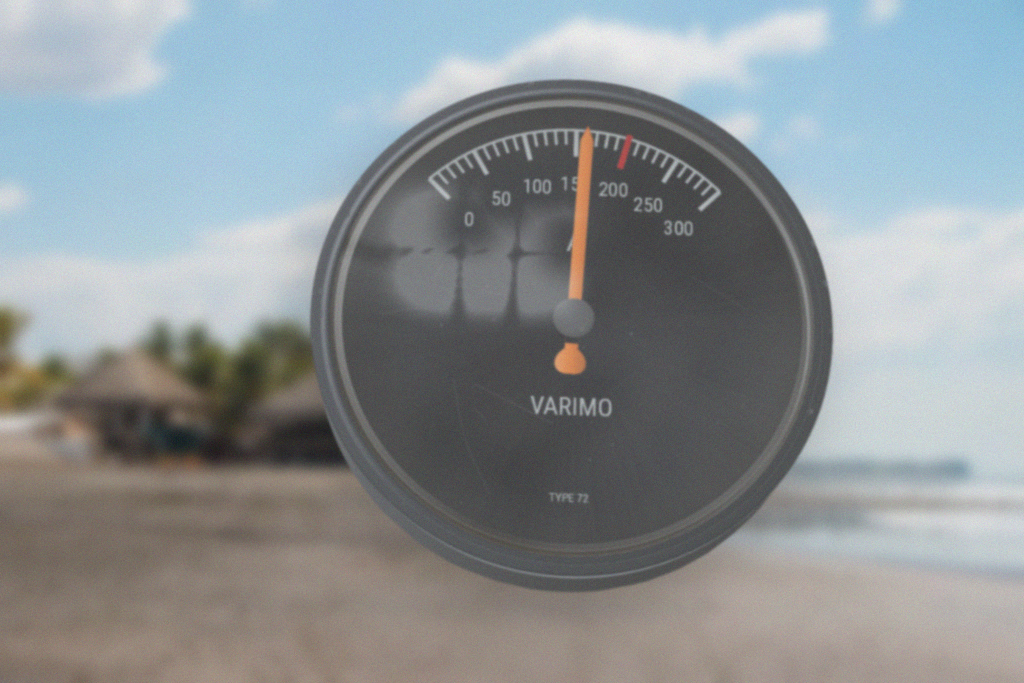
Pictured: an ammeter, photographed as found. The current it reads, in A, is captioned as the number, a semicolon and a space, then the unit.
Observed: 160; A
